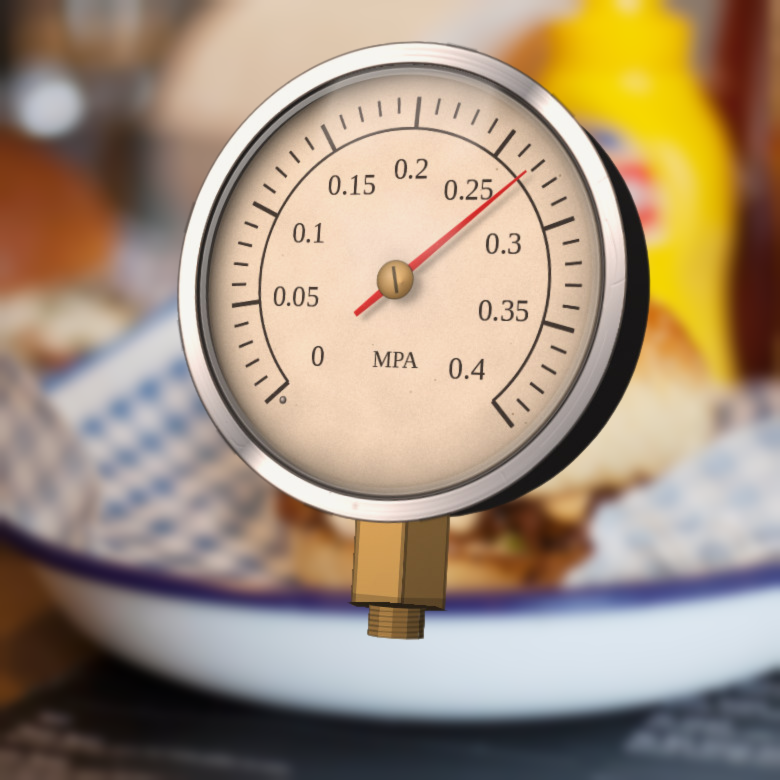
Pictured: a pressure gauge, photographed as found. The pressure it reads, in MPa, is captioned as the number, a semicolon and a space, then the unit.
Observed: 0.27; MPa
